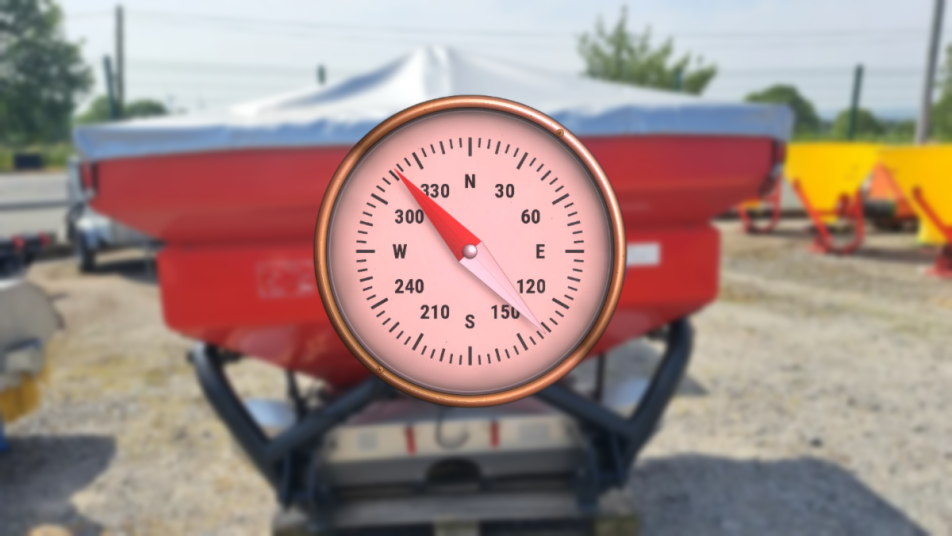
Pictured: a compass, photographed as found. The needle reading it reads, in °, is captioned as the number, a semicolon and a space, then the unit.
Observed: 317.5; °
